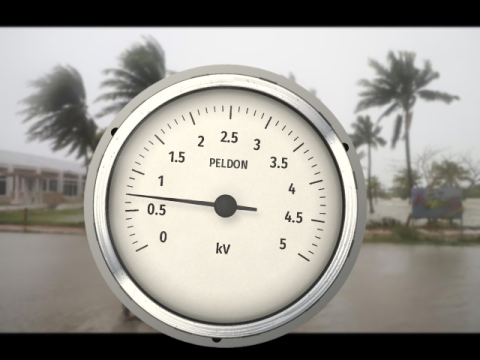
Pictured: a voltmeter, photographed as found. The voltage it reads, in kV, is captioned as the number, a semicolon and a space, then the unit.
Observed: 0.7; kV
